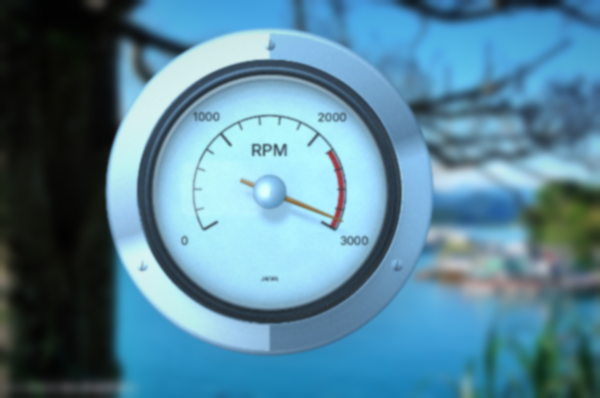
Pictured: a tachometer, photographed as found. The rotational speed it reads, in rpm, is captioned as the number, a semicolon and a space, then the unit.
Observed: 2900; rpm
